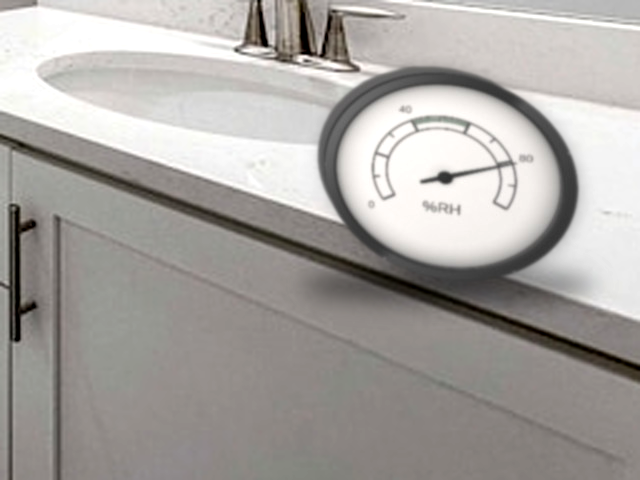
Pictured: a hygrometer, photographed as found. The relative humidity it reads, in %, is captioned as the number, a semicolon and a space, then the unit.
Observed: 80; %
